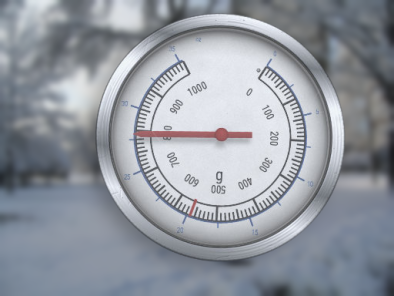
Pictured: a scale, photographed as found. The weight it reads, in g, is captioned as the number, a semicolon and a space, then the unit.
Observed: 790; g
